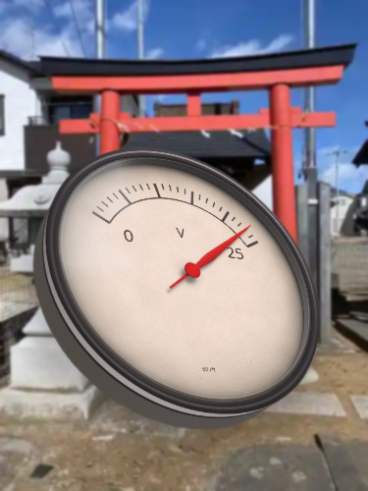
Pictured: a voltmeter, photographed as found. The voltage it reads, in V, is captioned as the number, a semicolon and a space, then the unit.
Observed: 23; V
